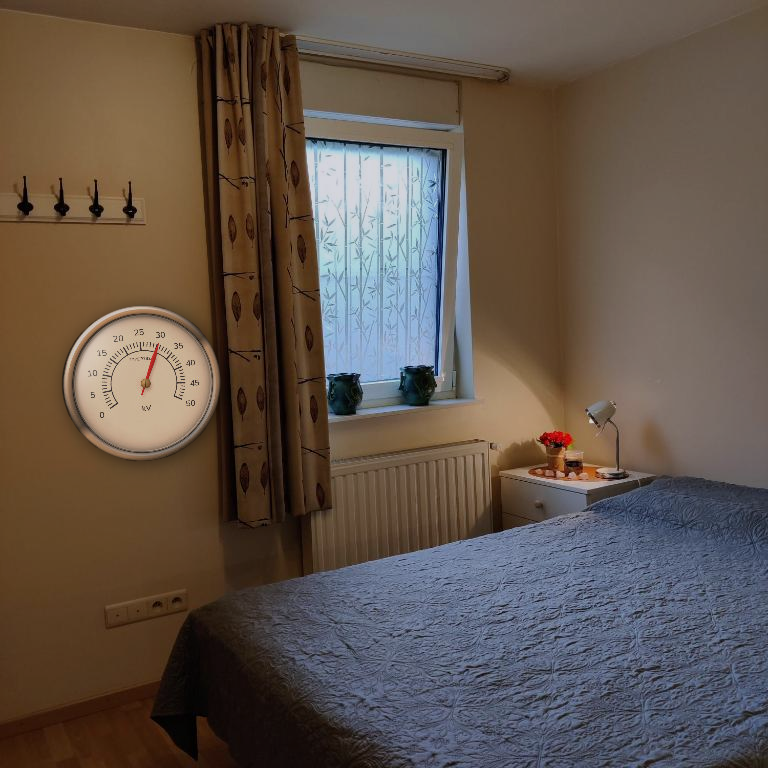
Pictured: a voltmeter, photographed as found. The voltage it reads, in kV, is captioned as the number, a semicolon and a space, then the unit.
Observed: 30; kV
